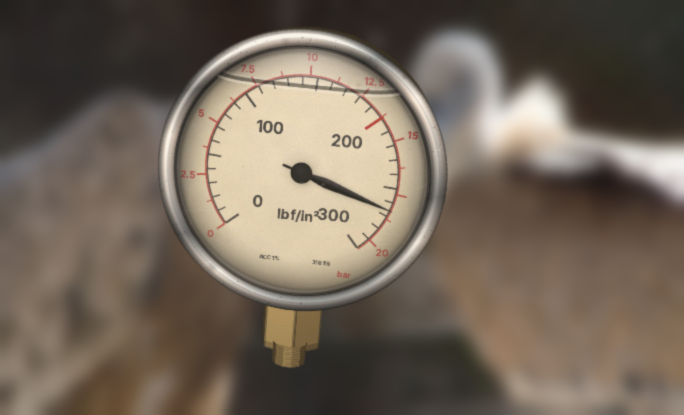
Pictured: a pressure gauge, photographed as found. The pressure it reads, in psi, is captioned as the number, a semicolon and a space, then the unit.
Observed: 265; psi
